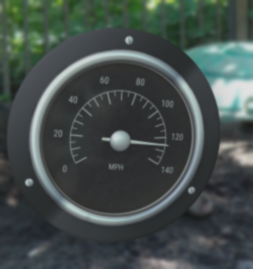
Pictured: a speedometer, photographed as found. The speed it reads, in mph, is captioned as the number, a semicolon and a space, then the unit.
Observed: 125; mph
